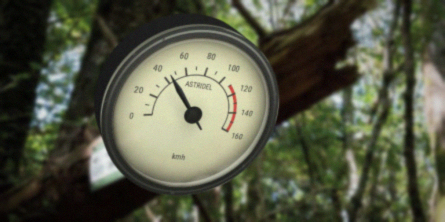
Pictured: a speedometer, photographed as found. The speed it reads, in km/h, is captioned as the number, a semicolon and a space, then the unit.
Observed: 45; km/h
